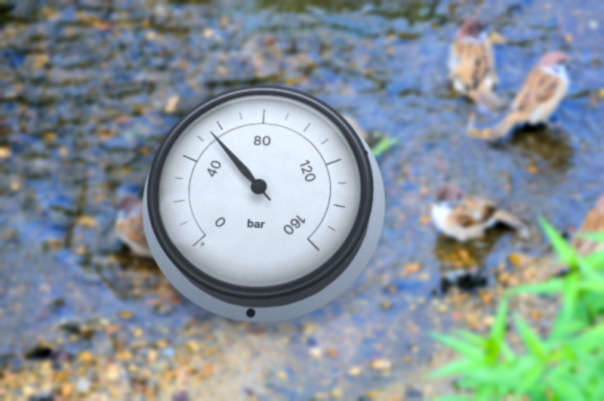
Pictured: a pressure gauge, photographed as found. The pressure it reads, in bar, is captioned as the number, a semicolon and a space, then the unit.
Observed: 55; bar
